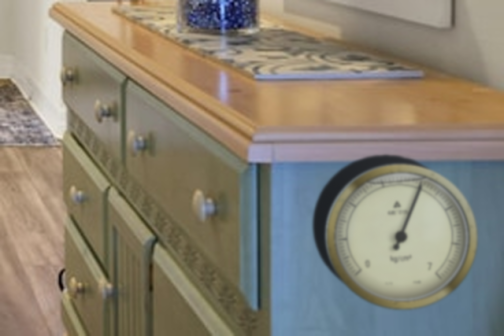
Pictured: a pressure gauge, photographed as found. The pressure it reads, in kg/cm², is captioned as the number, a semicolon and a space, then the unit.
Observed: 4; kg/cm²
